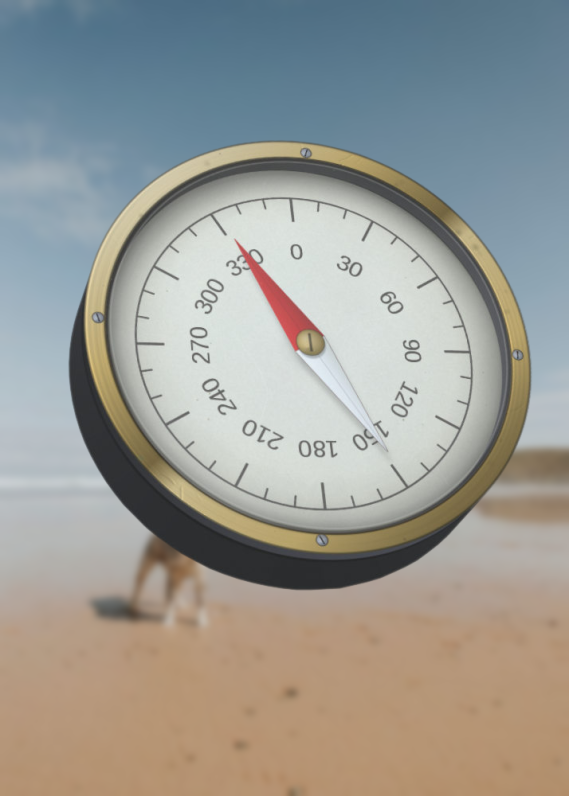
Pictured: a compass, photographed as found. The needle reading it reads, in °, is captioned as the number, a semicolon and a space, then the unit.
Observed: 330; °
